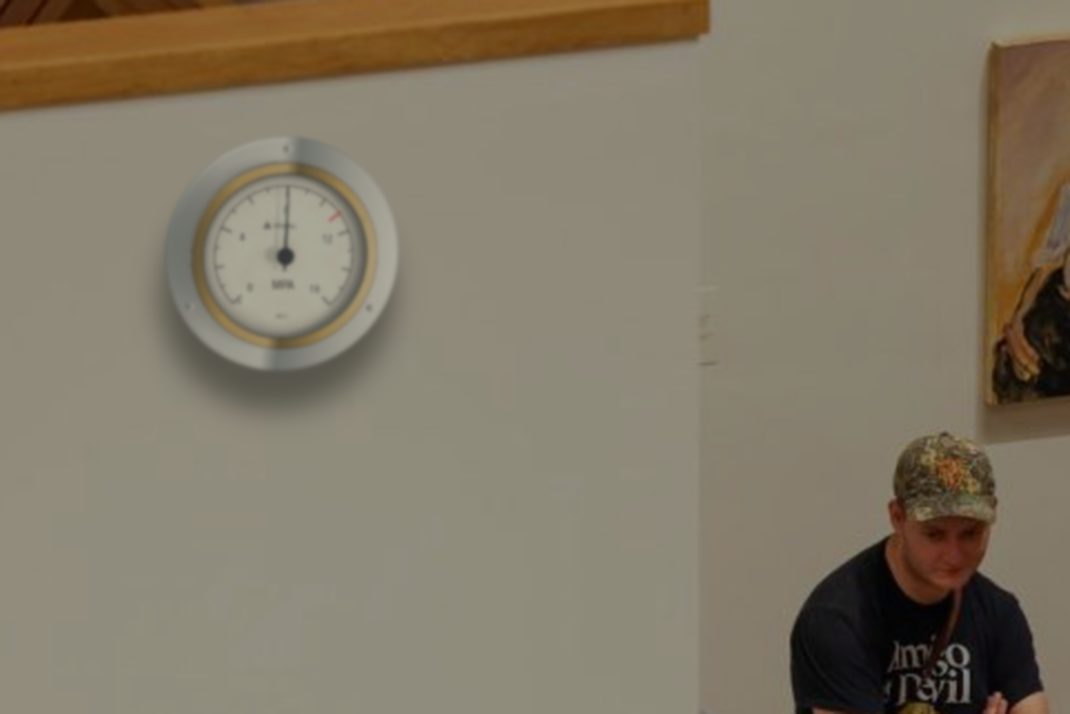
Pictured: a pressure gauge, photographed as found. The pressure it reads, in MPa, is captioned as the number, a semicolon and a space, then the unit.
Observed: 8; MPa
